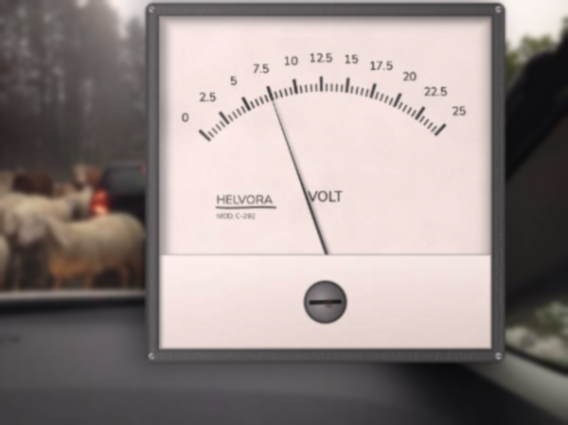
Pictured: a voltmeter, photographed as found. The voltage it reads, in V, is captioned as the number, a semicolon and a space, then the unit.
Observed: 7.5; V
